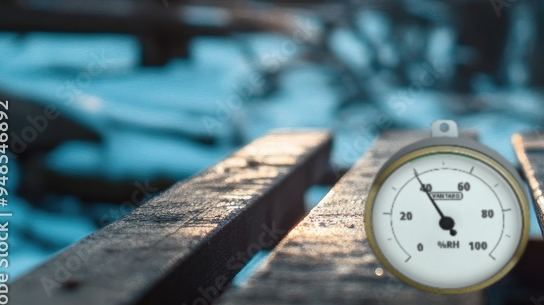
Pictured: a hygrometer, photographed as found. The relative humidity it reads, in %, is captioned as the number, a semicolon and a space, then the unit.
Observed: 40; %
